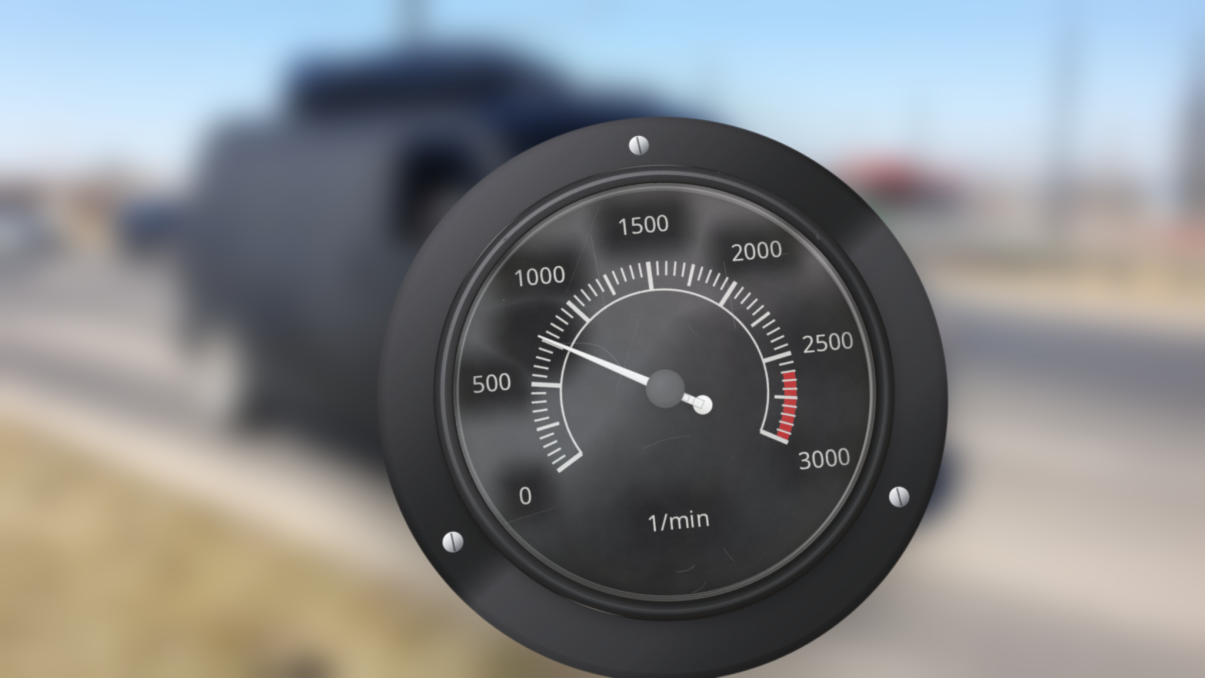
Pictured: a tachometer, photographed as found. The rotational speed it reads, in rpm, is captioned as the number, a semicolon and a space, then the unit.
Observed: 750; rpm
